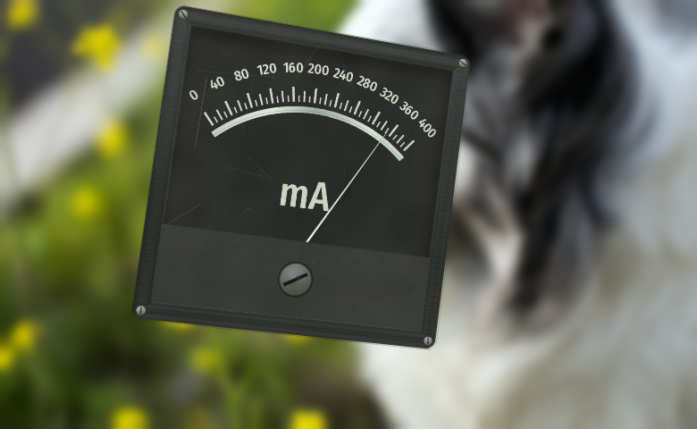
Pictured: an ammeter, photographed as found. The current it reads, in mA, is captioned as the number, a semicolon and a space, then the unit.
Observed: 350; mA
